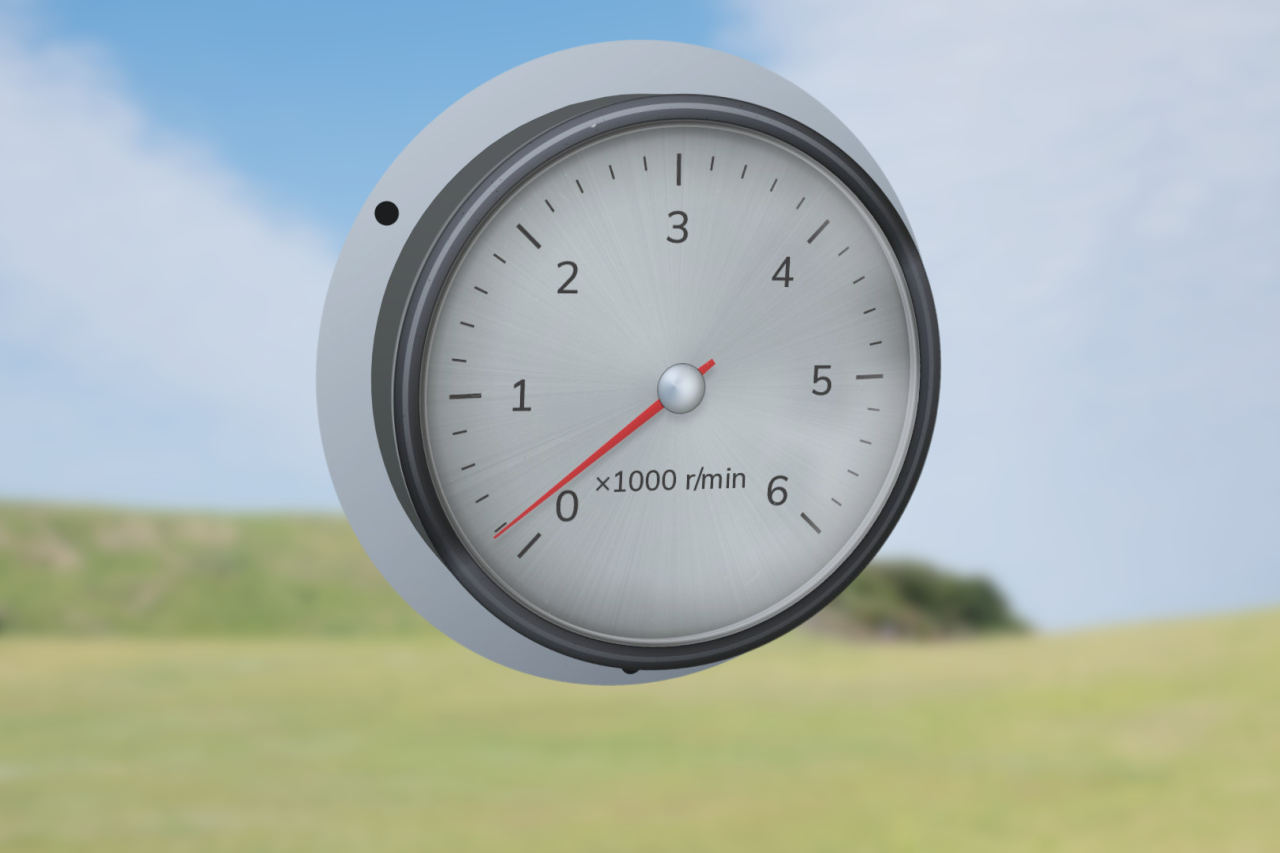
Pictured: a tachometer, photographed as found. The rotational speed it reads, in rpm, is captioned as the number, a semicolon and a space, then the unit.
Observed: 200; rpm
